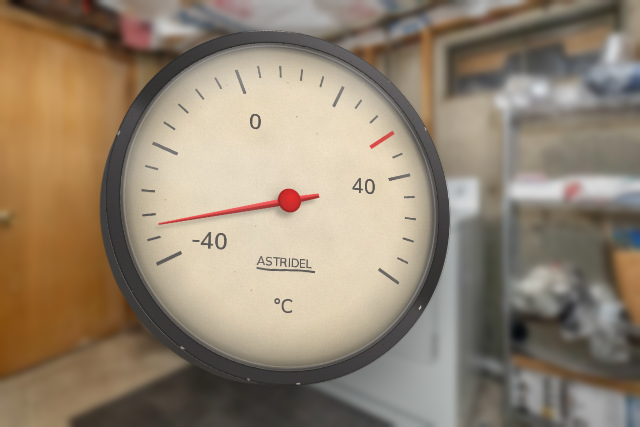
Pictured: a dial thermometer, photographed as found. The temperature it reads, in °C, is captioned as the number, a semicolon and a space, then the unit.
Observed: -34; °C
